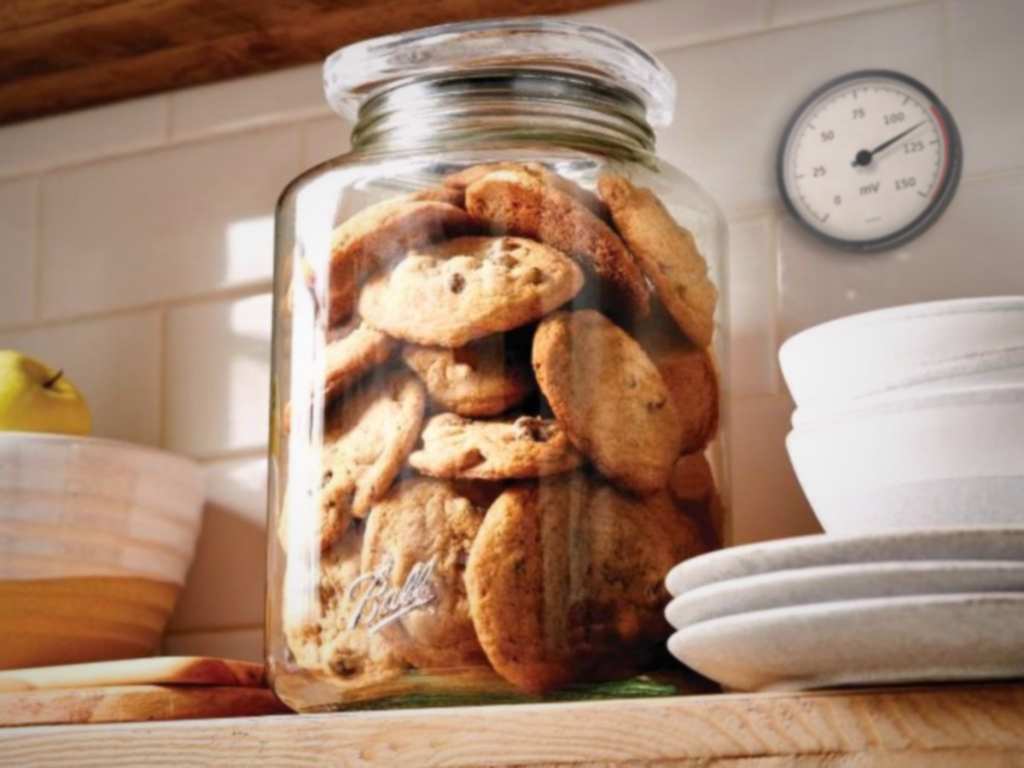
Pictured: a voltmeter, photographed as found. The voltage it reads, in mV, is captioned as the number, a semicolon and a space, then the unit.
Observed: 115; mV
